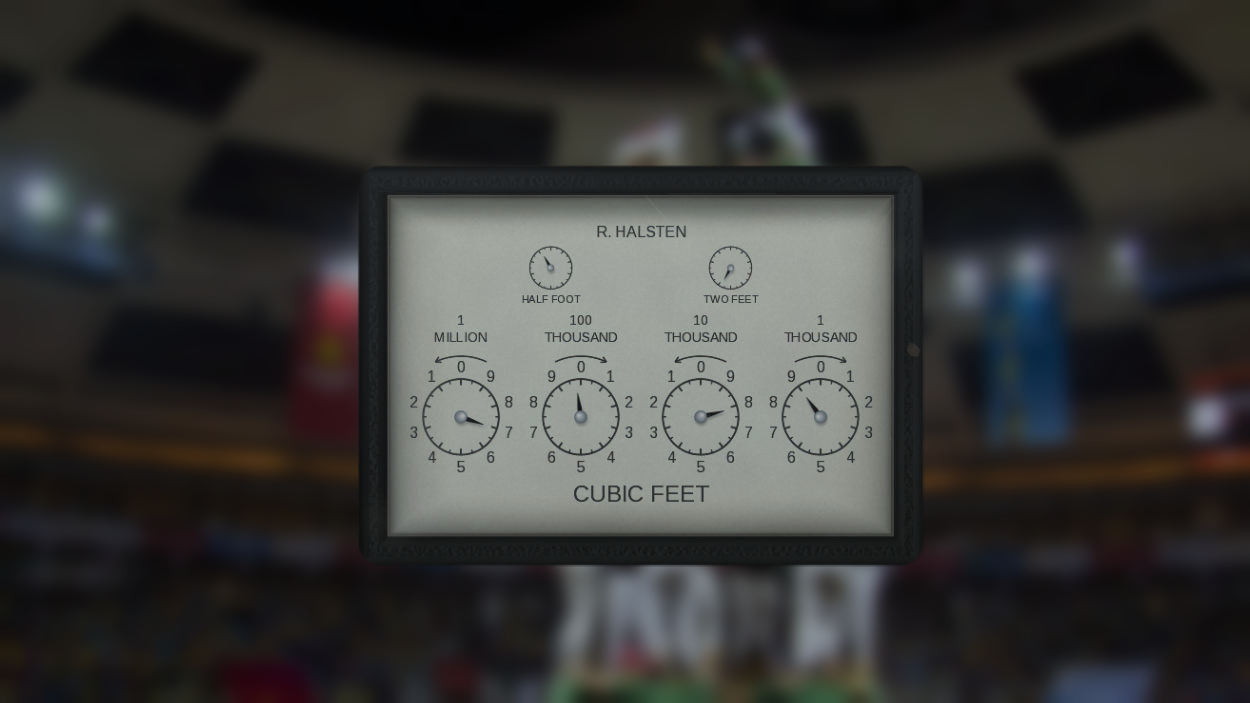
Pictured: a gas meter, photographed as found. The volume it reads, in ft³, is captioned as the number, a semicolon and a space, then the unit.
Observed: 697900; ft³
